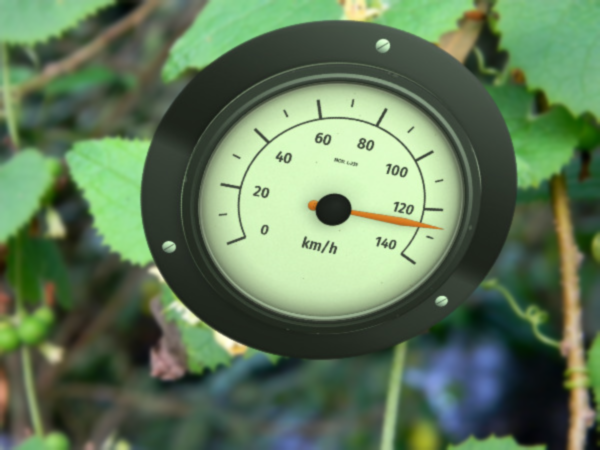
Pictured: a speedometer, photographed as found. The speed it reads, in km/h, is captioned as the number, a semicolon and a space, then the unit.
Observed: 125; km/h
